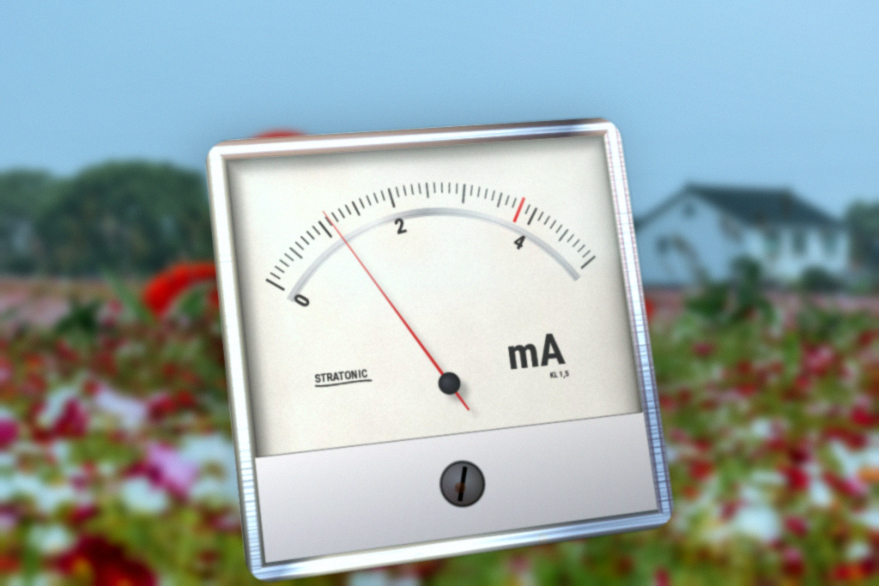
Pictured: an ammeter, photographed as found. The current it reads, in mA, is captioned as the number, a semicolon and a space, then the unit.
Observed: 1.1; mA
